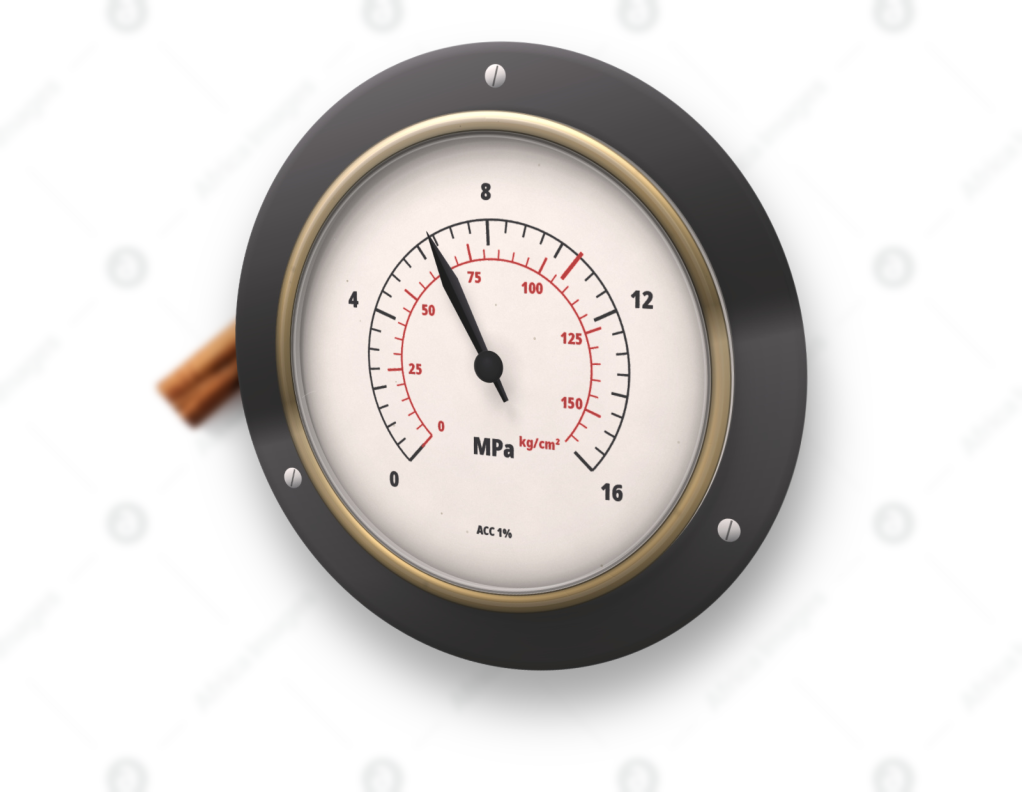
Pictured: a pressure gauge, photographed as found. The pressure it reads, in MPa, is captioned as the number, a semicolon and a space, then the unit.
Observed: 6.5; MPa
